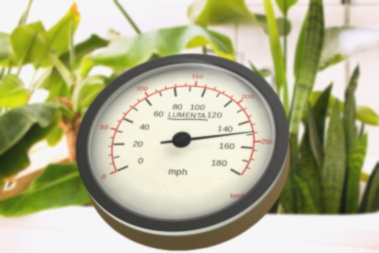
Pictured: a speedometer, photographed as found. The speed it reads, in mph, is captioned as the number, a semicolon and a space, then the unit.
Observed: 150; mph
